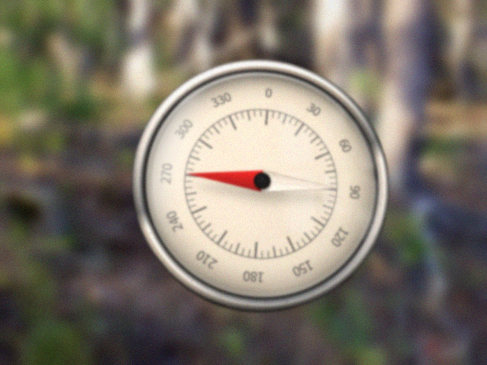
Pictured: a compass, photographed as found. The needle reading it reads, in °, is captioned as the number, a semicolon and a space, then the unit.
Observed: 270; °
